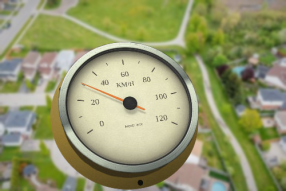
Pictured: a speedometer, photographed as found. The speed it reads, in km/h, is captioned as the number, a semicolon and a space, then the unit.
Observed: 30; km/h
